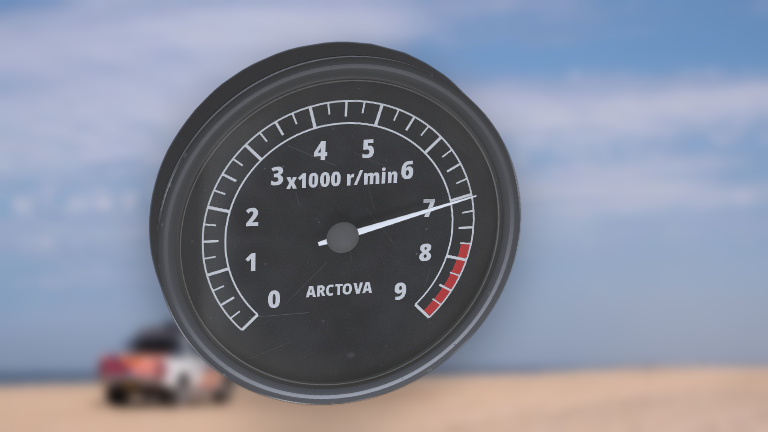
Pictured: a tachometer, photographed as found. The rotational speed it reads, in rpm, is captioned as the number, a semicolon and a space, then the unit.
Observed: 7000; rpm
